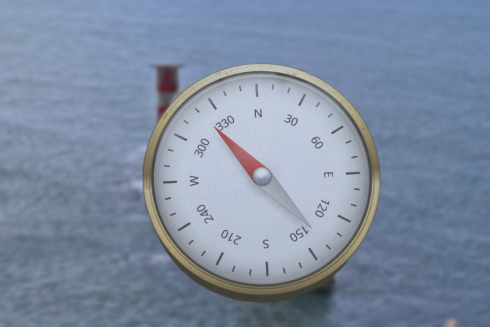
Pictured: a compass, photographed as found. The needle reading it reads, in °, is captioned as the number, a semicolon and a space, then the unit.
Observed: 320; °
